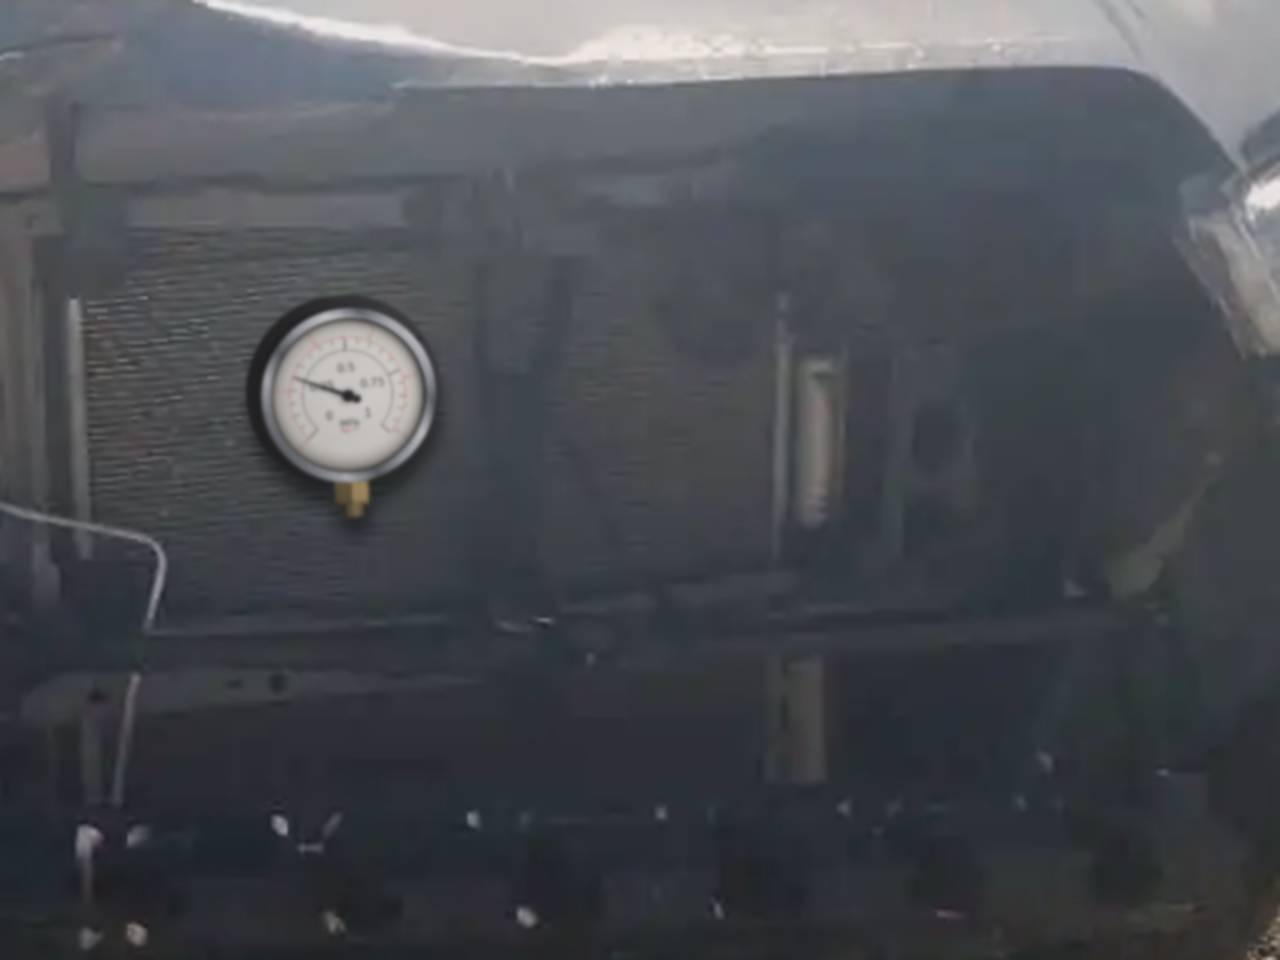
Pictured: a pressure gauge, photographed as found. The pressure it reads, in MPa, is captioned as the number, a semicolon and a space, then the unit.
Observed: 0.25; MPa
